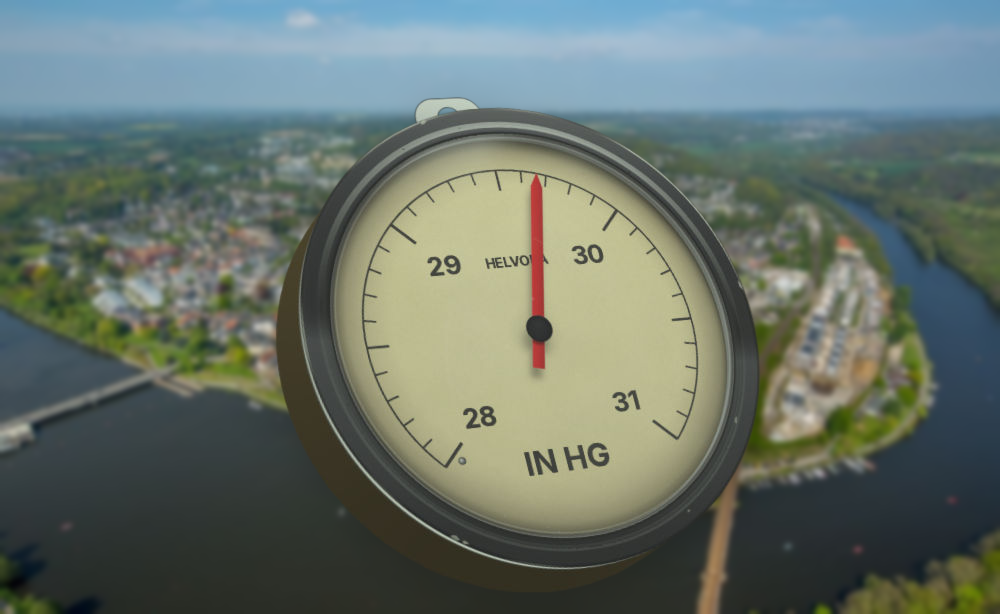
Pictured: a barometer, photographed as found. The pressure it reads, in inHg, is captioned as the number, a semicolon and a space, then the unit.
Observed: 29.65; inHg
